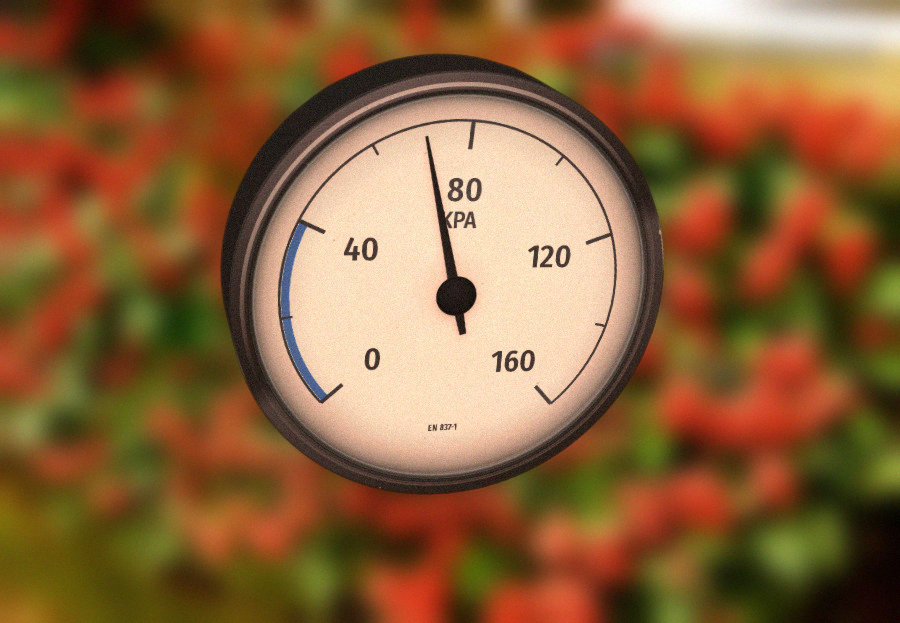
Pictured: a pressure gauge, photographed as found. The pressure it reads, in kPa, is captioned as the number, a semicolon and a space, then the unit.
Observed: 70; kPa
